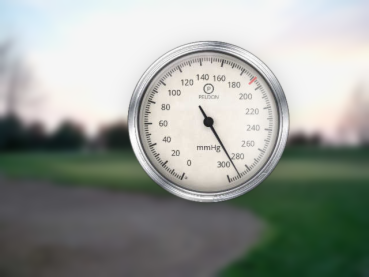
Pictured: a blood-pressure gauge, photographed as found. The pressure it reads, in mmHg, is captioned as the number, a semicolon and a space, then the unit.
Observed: 290; mmHg
